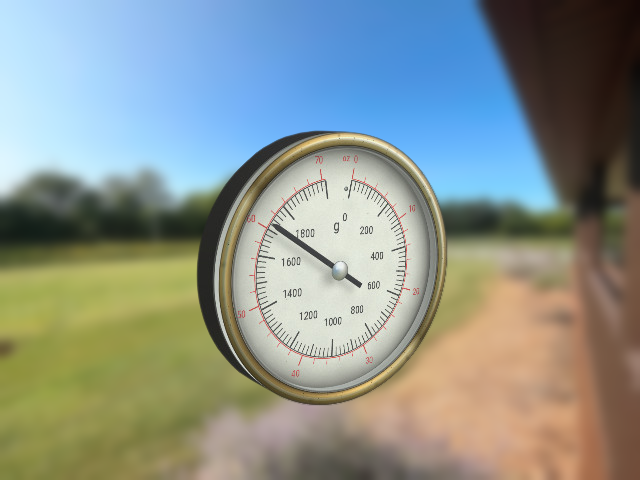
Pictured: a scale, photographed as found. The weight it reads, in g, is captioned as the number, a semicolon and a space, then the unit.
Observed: 1720; g
